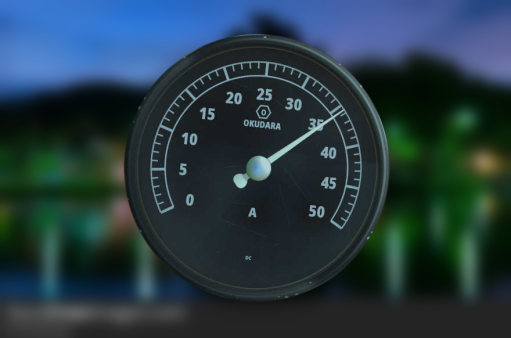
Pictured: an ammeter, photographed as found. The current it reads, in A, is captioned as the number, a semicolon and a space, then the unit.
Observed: 35.5; A
